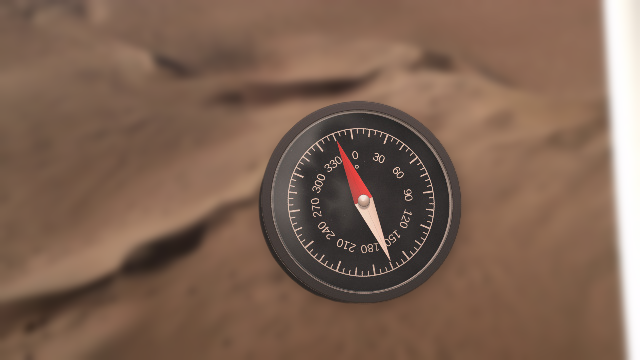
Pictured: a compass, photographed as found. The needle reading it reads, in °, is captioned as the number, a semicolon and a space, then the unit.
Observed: 345; °
